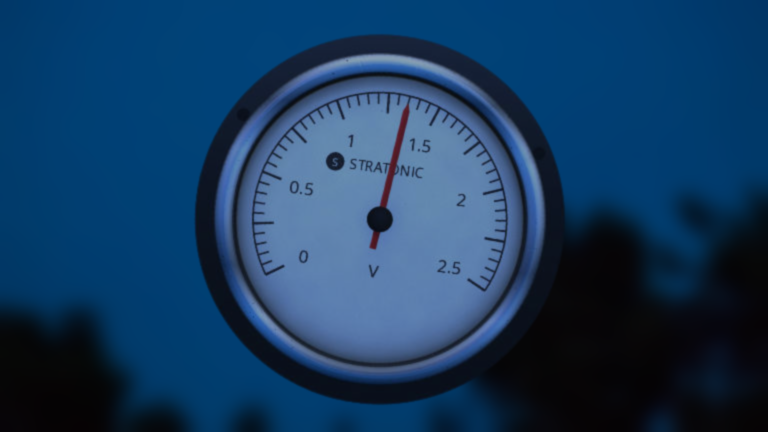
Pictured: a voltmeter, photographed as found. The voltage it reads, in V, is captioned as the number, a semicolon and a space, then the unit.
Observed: 1.35; V
